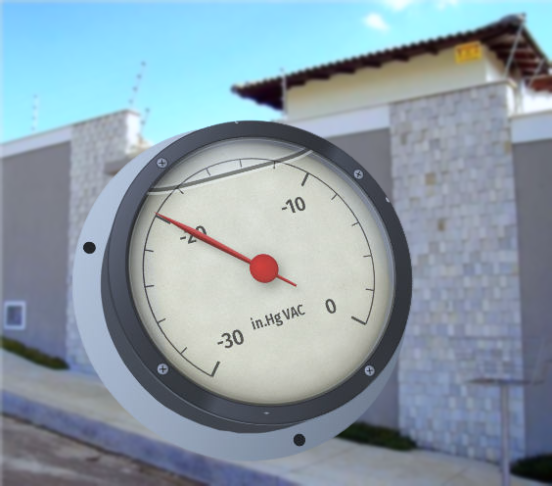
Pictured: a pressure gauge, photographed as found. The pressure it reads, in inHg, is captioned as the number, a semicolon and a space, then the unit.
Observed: -20; inHg
